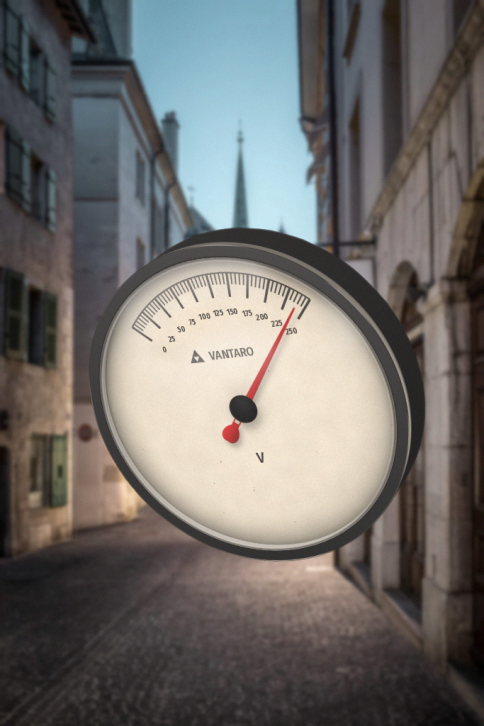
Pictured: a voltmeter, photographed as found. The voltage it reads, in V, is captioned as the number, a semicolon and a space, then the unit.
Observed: 240; V
